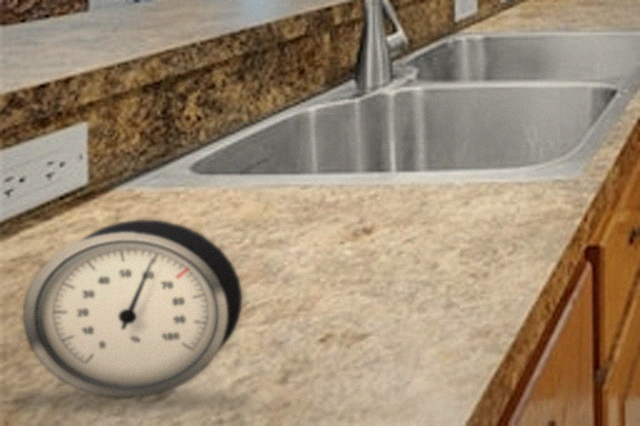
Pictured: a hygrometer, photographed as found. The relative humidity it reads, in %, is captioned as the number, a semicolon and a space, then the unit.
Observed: 60; %
